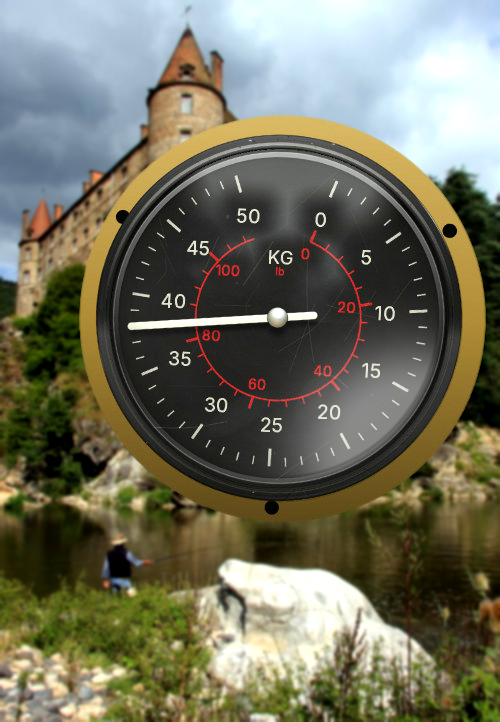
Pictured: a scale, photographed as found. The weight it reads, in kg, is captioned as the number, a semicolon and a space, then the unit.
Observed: 38; kg
